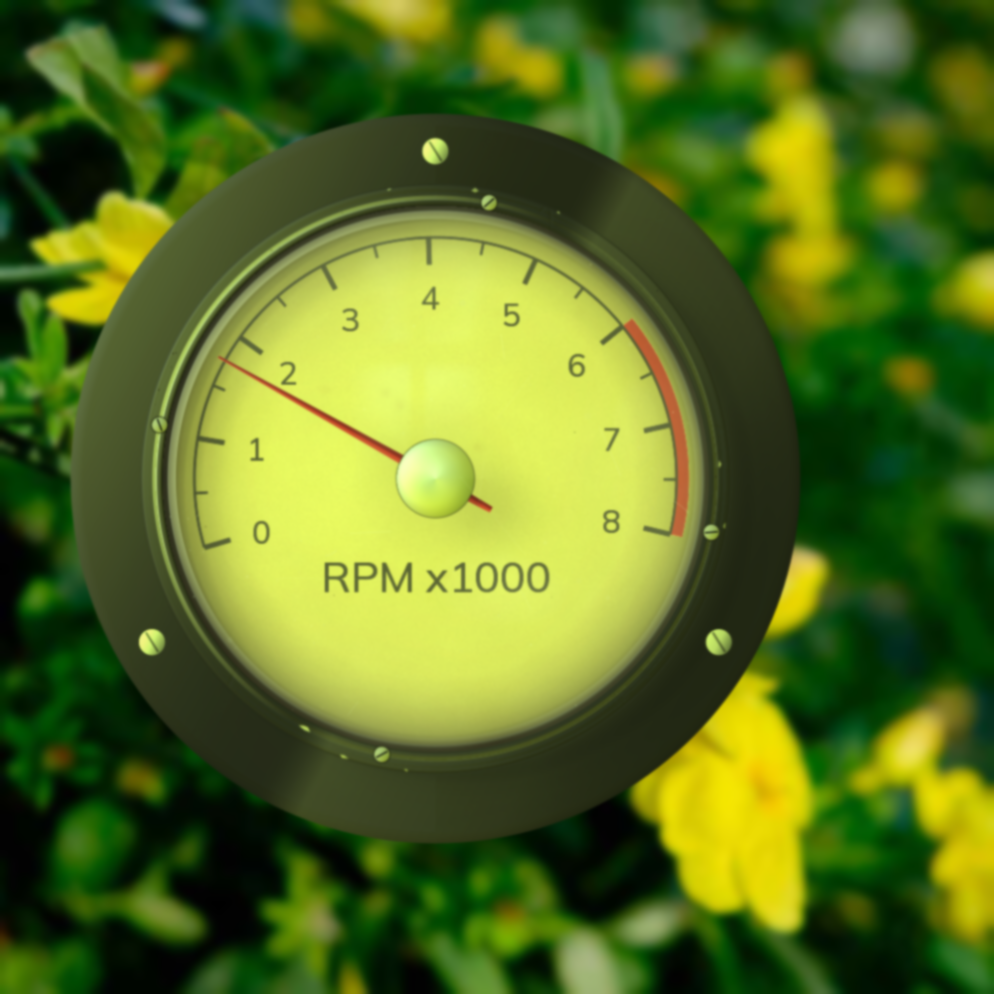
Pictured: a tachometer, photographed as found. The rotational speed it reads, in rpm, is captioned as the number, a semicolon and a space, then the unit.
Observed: 1750; rpm
